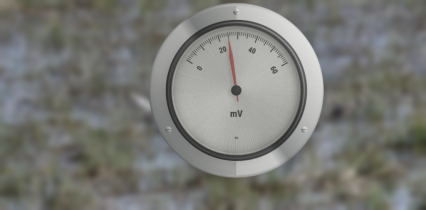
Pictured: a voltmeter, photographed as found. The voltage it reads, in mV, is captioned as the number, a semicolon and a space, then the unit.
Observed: 25; mV
